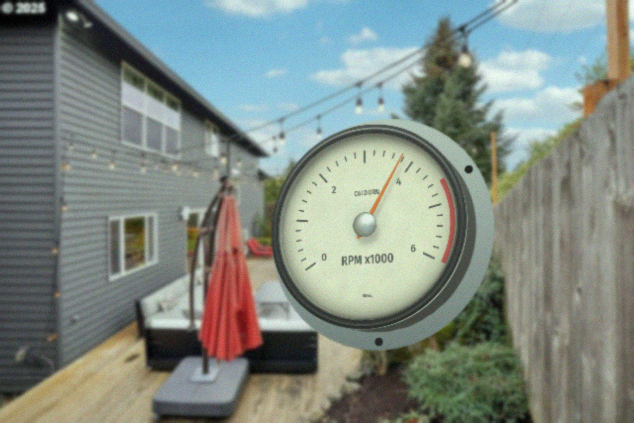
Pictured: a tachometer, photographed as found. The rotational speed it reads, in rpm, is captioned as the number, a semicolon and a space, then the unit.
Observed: 3800; rpm
